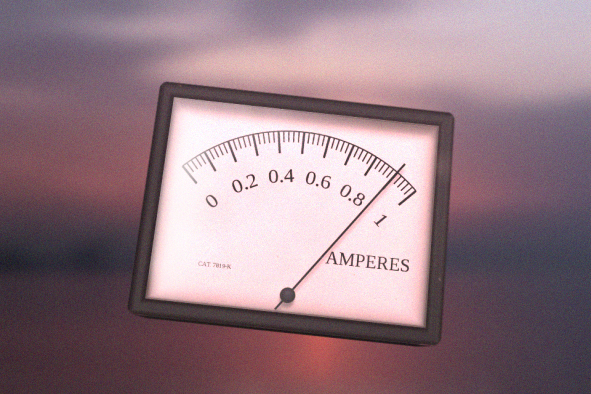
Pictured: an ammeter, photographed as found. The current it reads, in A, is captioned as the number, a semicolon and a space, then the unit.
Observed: 0.9; A
